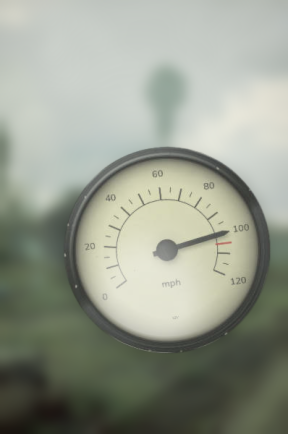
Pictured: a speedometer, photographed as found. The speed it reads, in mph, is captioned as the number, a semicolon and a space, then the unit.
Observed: 100; mph
